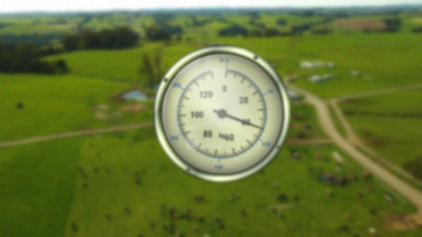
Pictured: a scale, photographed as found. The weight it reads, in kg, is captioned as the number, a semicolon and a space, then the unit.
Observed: 40; kg
